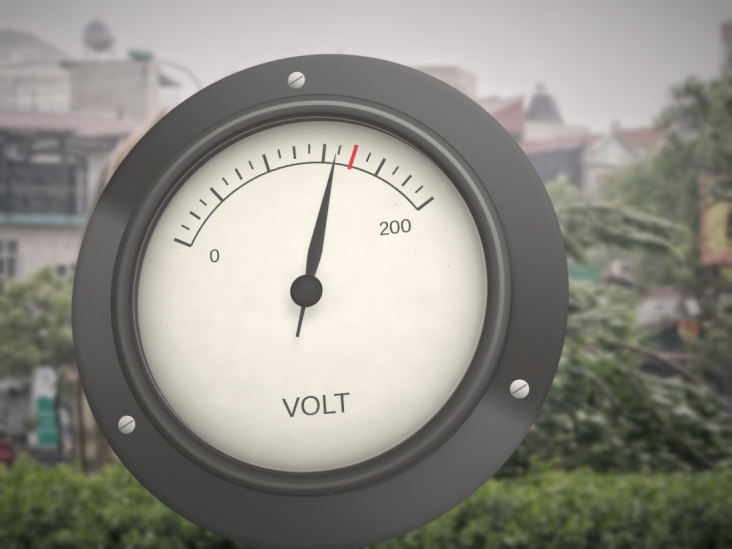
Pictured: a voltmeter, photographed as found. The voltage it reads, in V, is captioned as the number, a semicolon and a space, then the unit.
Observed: 130; V
